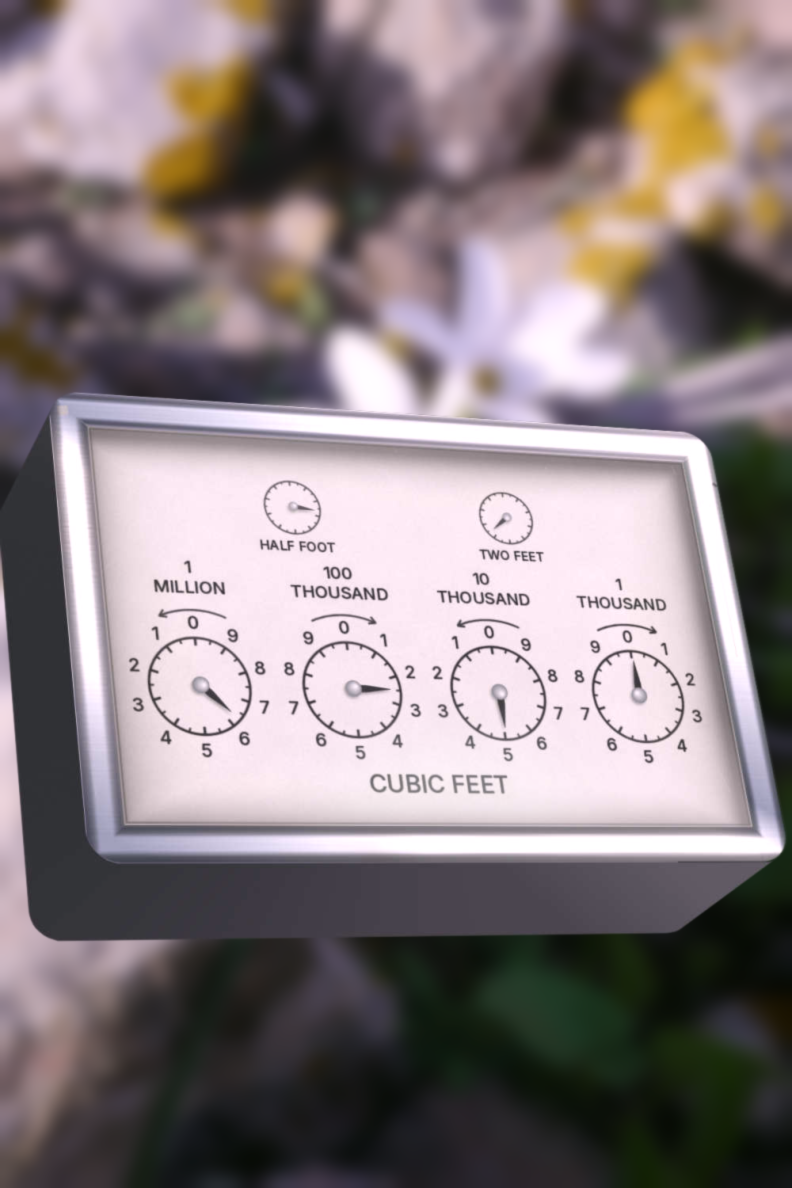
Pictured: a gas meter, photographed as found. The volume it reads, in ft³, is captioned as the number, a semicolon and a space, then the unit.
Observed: 625000; ft³
